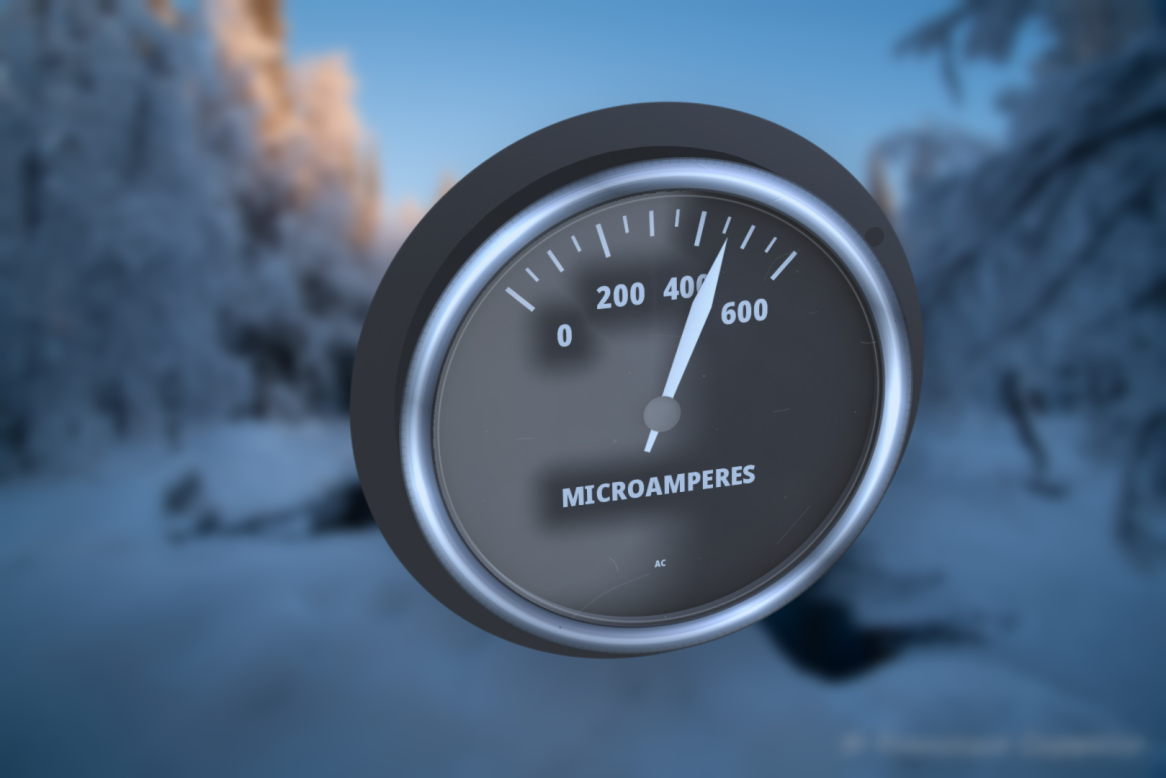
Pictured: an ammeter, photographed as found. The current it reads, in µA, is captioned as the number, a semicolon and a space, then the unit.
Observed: 450; µA
